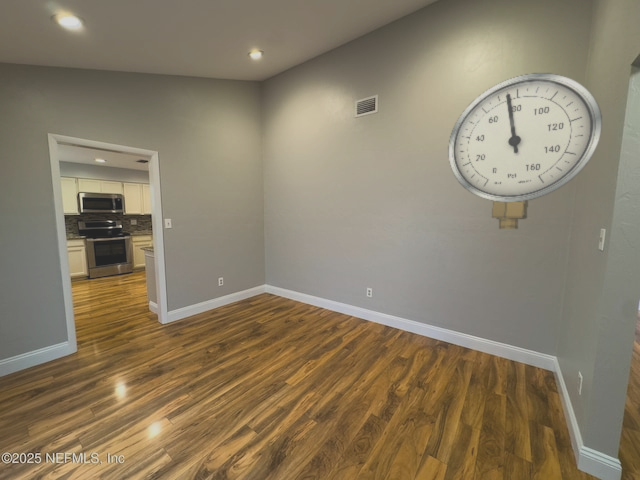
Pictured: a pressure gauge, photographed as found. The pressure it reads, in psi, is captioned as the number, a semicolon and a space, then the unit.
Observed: 75; psi
